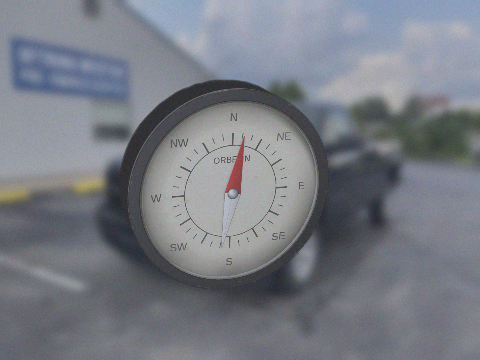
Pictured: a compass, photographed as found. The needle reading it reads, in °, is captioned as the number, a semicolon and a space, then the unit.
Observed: 10; °
